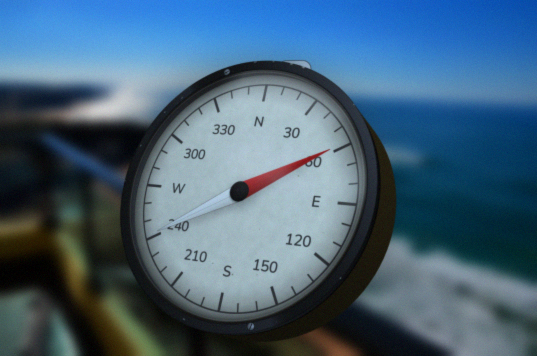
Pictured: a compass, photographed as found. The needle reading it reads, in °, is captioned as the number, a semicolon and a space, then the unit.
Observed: 60; °
